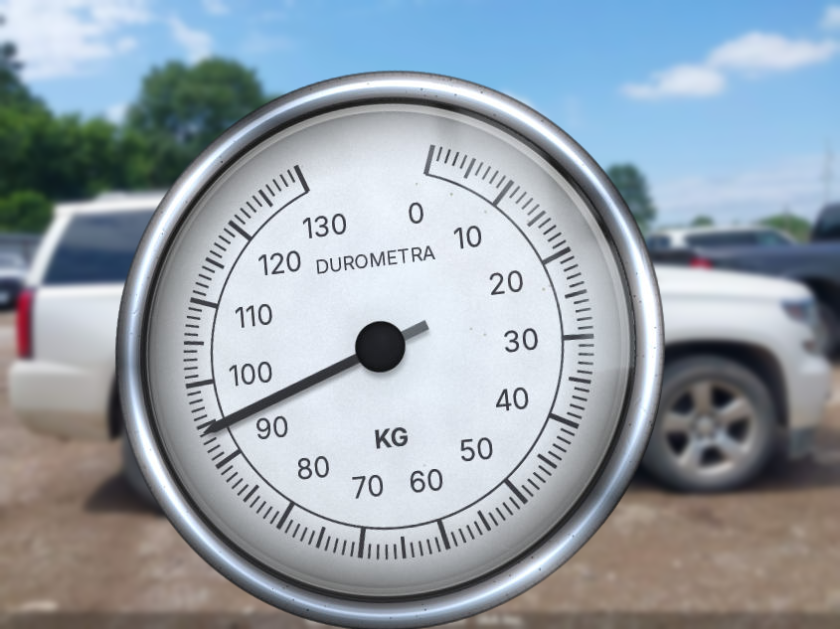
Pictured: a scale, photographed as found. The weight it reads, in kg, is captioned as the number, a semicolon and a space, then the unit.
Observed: 94; kg
